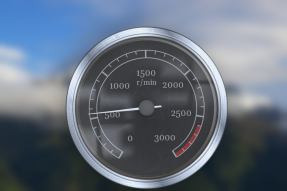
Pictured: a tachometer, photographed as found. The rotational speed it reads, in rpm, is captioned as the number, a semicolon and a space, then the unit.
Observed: 550; rpm
